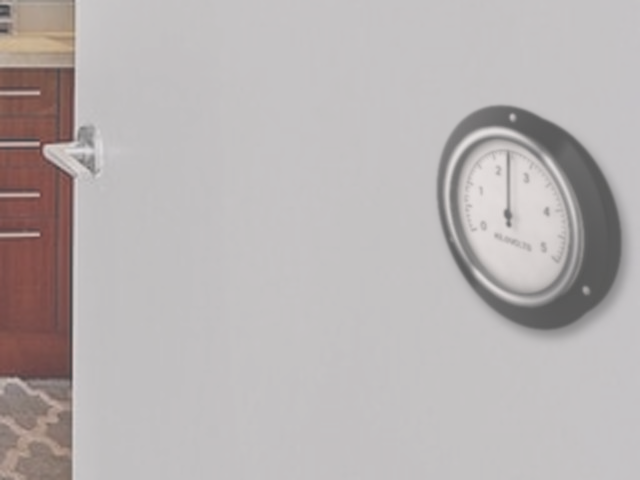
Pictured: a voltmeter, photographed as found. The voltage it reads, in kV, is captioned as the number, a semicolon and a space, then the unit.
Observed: 2.5; kV
